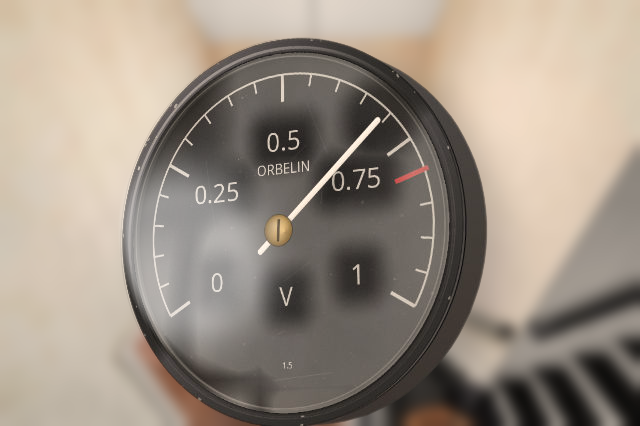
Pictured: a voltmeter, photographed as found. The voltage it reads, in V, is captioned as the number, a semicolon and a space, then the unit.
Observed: 0.7; V
